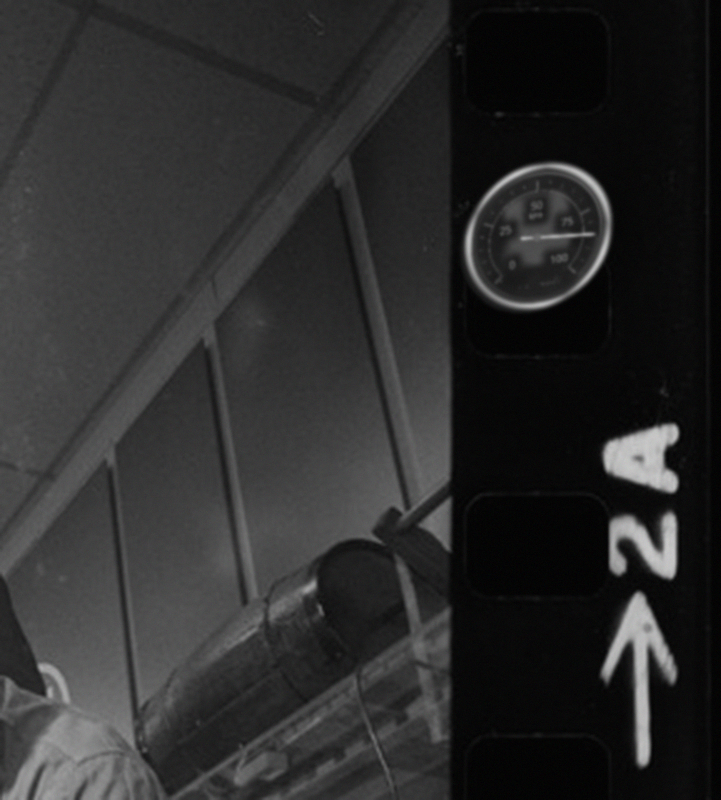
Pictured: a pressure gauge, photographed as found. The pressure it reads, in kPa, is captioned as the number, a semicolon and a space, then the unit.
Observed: 85; kPa
